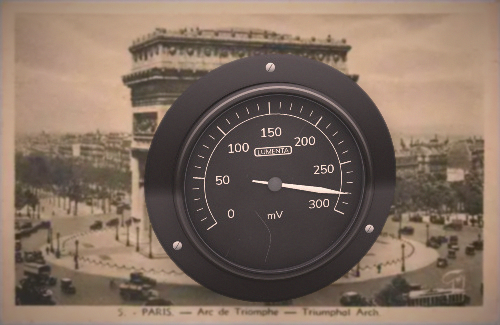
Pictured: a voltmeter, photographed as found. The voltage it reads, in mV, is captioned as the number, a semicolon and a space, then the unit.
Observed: 280; mV
